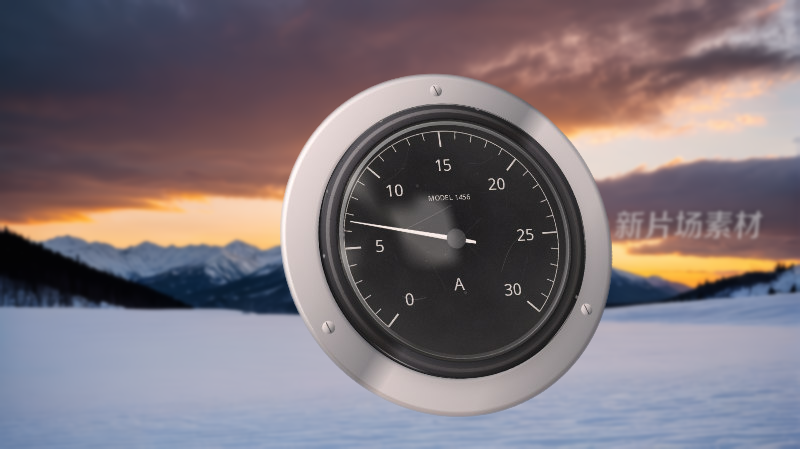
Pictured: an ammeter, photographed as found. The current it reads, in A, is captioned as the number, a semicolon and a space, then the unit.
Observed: 6.5; A
